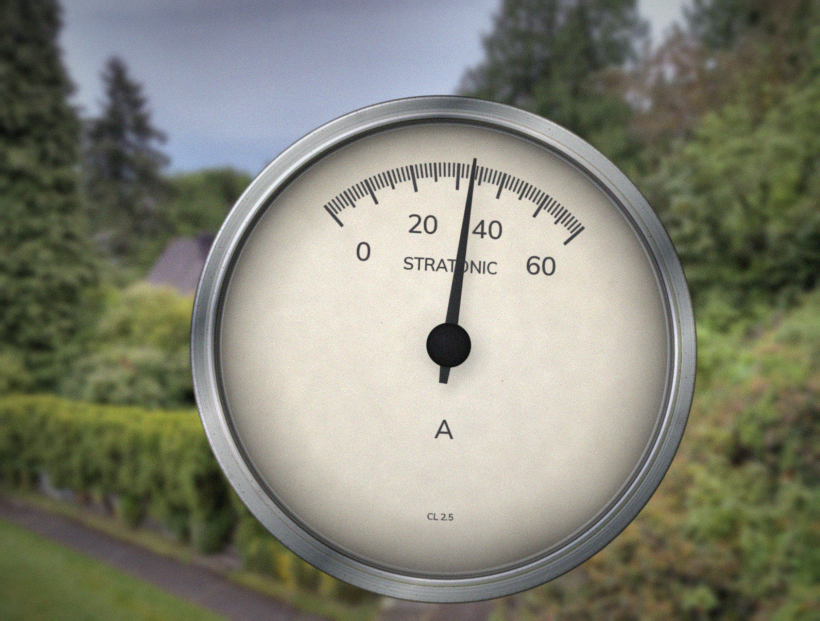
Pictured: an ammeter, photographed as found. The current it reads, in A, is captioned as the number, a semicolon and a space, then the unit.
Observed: 33; A
